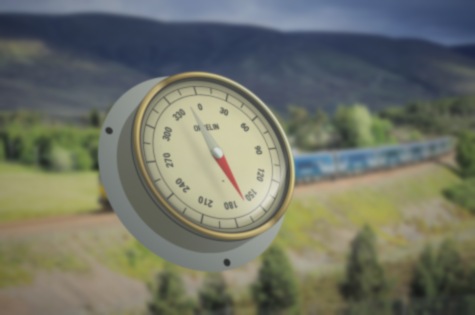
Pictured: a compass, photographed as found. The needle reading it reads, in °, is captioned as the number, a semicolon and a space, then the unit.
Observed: 165; °
